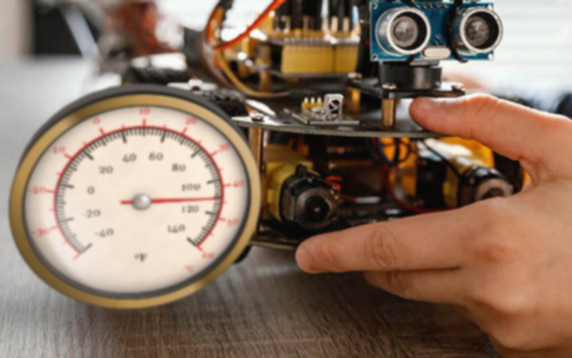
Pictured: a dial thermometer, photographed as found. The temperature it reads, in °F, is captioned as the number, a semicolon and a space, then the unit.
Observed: 110; °F
